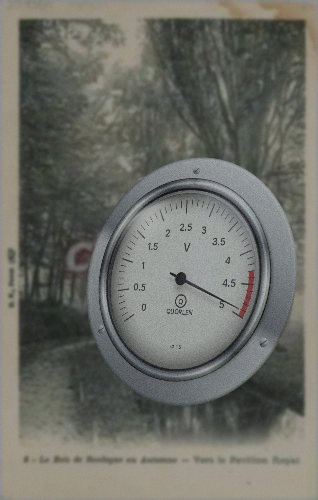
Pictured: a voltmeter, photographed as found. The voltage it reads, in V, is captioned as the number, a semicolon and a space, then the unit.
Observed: 4.9; V
